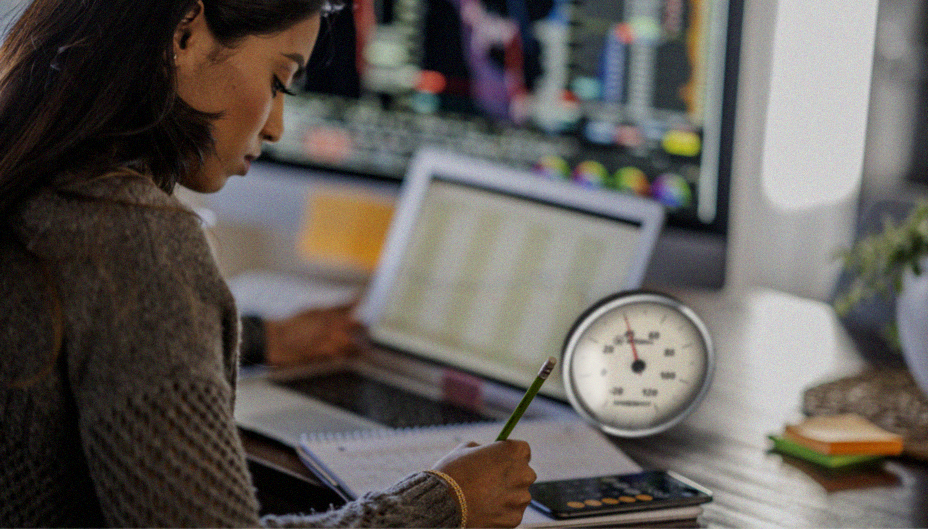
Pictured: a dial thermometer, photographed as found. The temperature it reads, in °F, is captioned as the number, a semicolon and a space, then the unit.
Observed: 40; °F
